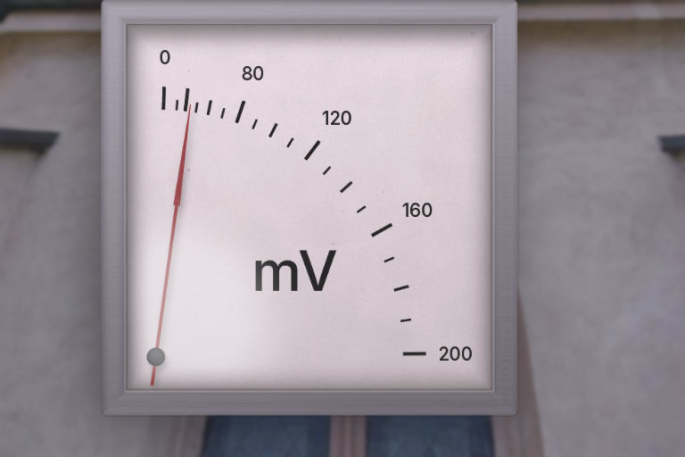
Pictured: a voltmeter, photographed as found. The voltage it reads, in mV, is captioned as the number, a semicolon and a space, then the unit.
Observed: 45; mV
